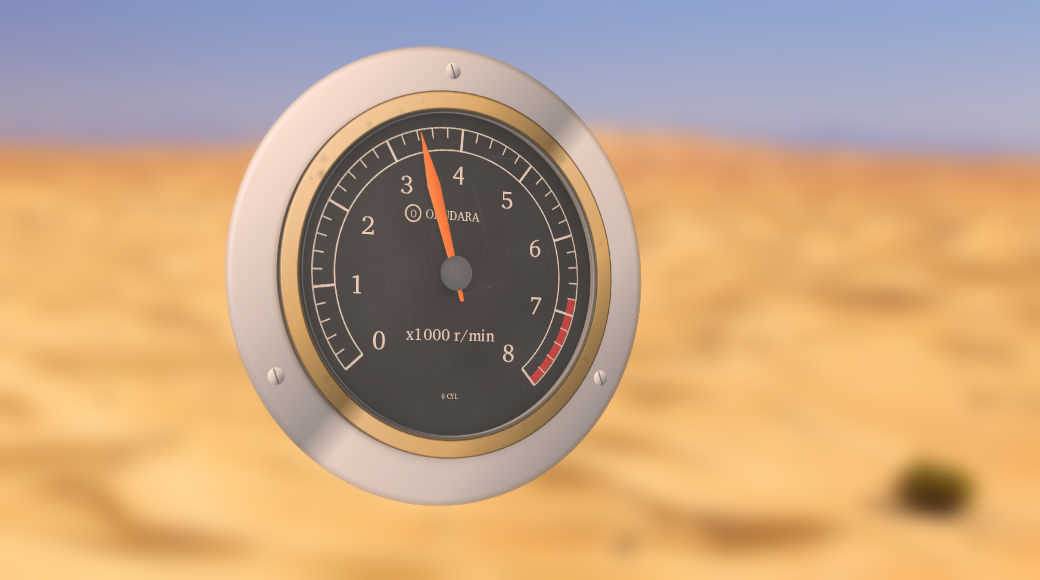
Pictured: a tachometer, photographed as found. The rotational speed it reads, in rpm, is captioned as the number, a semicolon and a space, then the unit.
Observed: 3400; rpm
